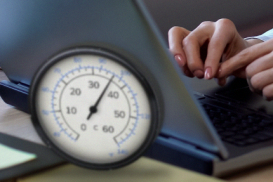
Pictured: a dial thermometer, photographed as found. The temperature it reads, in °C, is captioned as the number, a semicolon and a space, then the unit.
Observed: 36; °C
